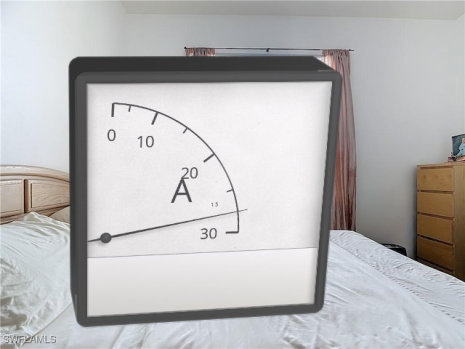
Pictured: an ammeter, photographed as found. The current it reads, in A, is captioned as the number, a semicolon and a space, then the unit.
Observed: 27.5; A
